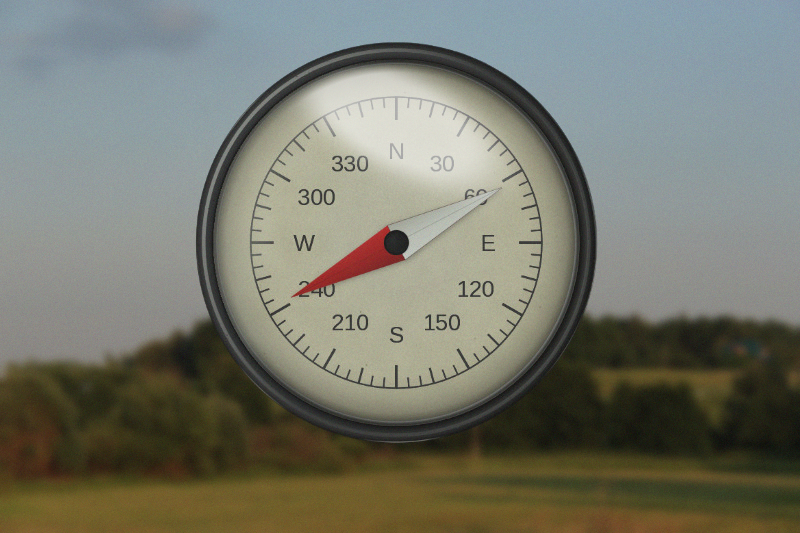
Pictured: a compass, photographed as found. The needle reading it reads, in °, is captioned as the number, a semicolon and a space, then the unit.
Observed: 242.5; °
